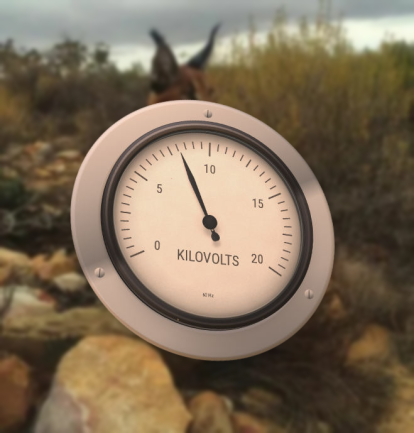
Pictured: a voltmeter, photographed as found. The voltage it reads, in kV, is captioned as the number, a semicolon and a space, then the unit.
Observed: 8; kV
